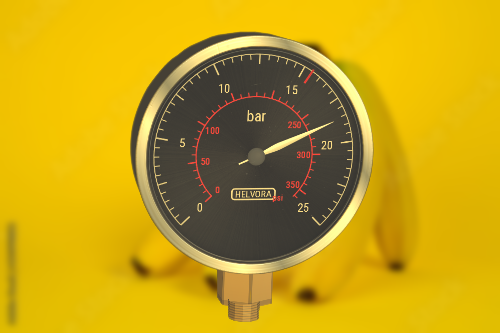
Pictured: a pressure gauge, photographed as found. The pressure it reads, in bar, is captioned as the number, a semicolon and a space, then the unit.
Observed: 18.5; bar
